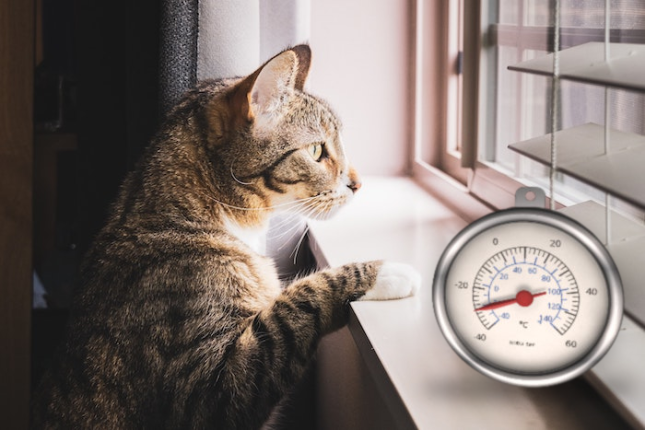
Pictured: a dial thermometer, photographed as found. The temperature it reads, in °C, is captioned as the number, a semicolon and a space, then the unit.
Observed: -30; °C
